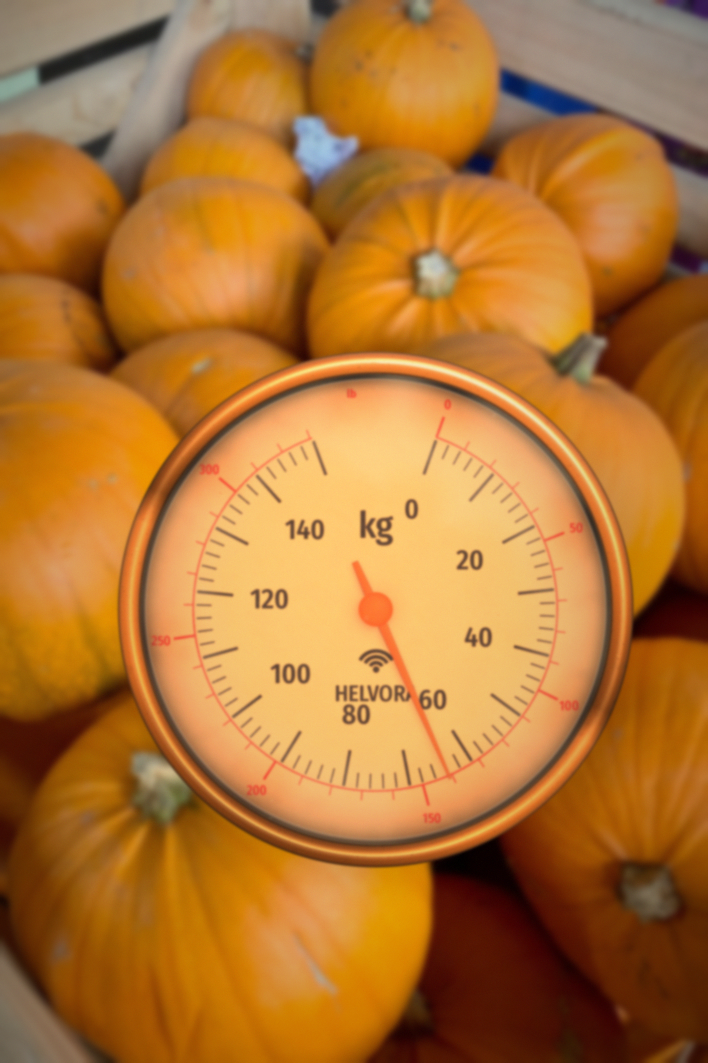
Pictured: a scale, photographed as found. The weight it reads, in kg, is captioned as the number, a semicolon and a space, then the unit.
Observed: 64; kg
